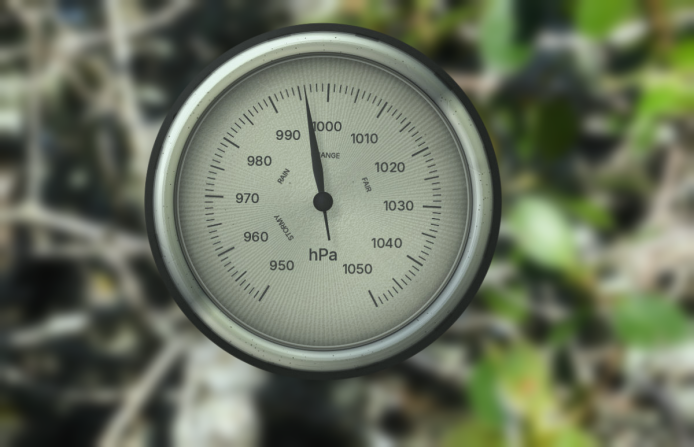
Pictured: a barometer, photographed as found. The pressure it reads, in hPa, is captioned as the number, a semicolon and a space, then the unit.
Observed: 996; hPa
